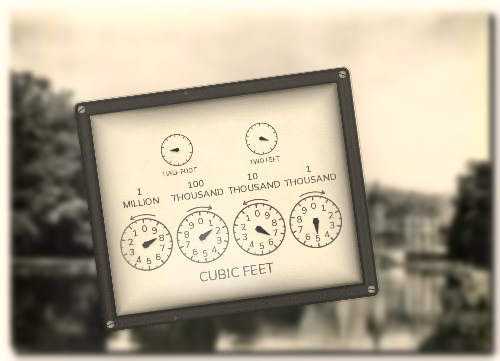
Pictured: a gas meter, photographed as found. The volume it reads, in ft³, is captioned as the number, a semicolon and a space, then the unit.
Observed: 816500; ft³
